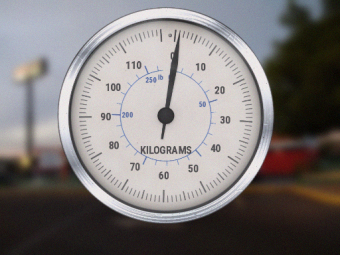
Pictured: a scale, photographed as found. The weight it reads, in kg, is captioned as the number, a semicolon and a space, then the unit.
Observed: 1; kg
